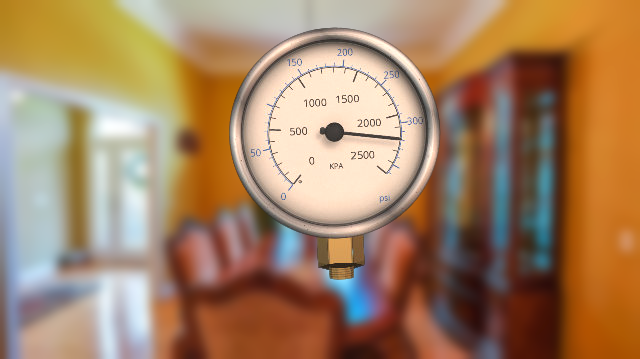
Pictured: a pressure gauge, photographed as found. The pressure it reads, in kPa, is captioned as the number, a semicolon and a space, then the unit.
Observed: 2200; kPa
